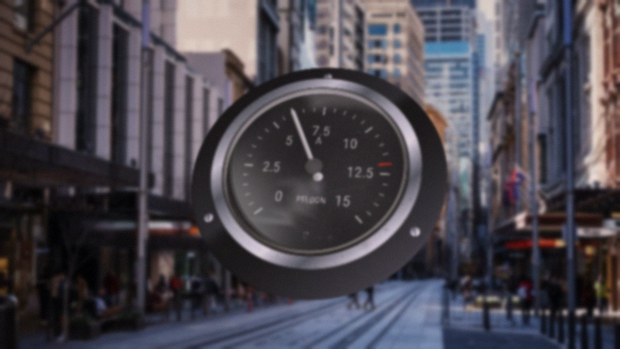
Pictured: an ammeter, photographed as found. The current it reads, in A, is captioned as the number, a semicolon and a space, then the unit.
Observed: 6; A
